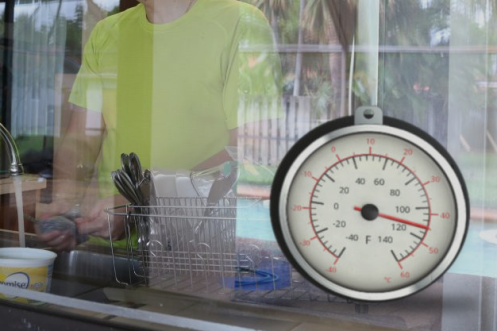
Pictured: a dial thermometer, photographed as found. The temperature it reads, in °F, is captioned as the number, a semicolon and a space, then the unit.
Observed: 112; °F
